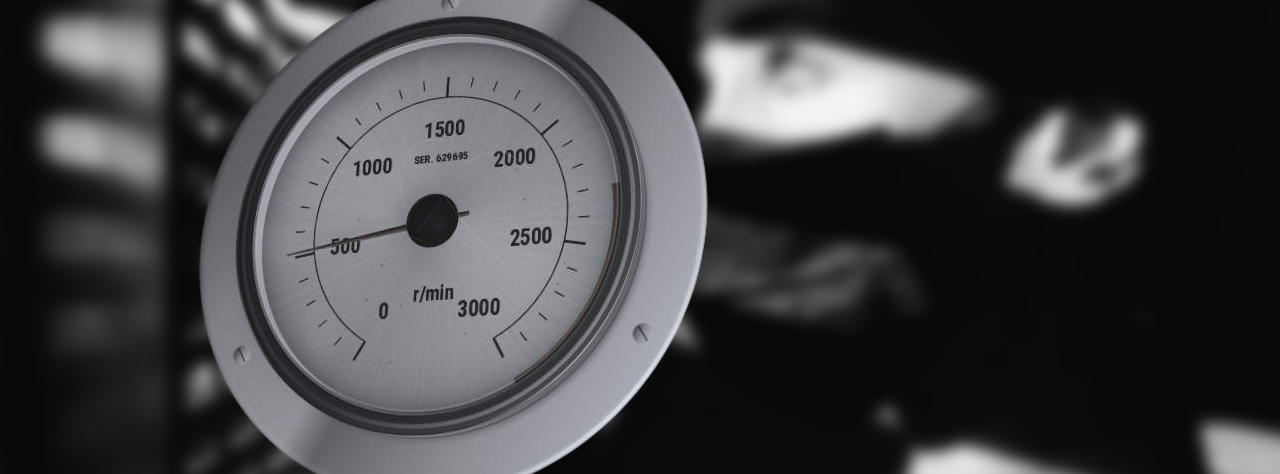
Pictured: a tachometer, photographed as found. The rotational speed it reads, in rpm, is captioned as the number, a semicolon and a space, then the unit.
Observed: 500; rpm
